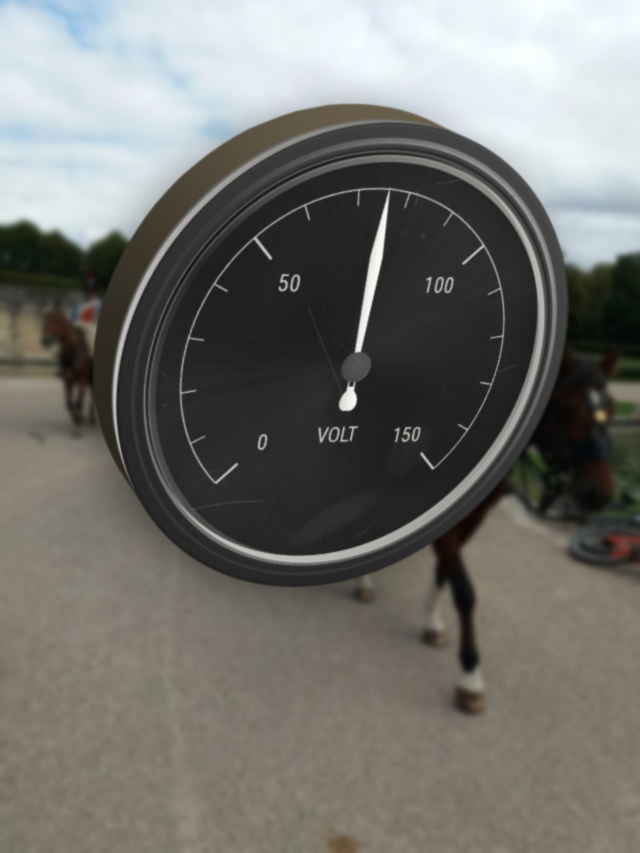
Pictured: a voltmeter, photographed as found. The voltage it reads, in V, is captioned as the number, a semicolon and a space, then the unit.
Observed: 75; V
